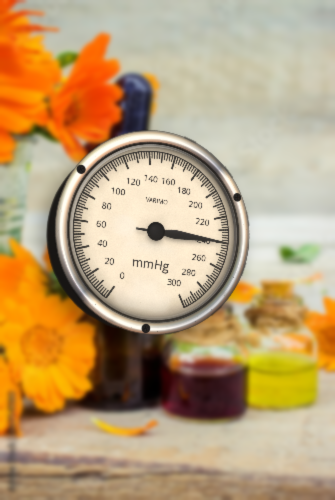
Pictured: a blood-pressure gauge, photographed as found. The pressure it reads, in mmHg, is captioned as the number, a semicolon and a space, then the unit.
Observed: 240; mmHg
